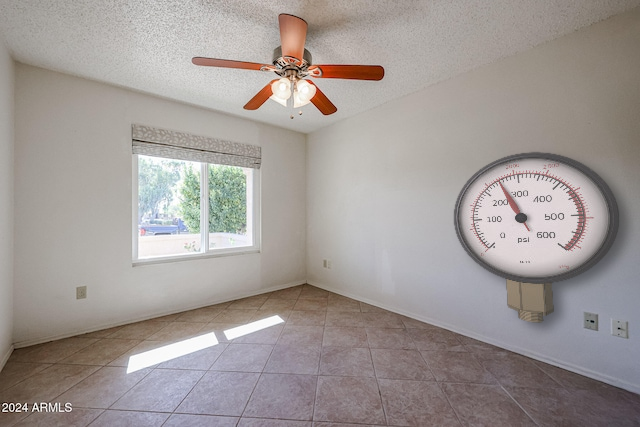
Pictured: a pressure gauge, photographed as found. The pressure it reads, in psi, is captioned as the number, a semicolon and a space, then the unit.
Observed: 250; psi
